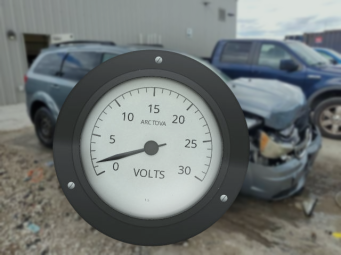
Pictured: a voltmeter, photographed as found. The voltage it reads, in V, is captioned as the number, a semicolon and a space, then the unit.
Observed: 1.5; V
